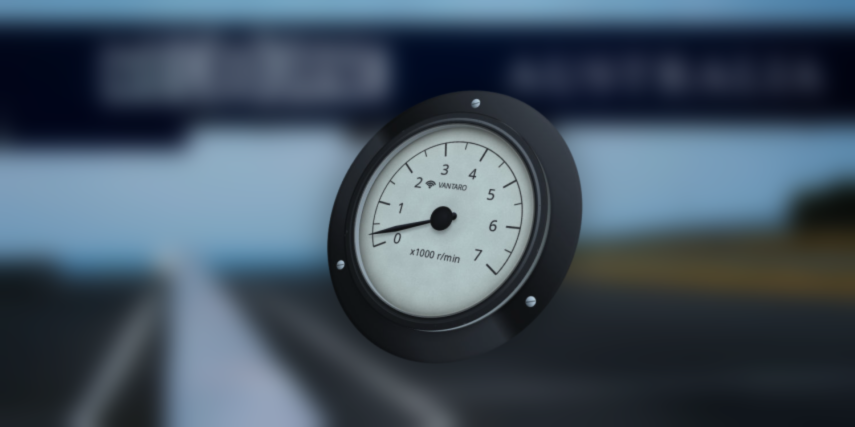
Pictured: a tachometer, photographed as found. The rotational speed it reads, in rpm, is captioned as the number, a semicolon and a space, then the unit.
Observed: 250; rpm
